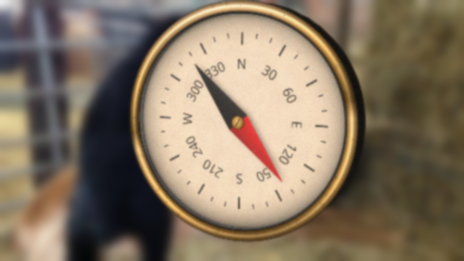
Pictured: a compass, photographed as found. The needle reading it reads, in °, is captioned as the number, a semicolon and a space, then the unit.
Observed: 140; °
